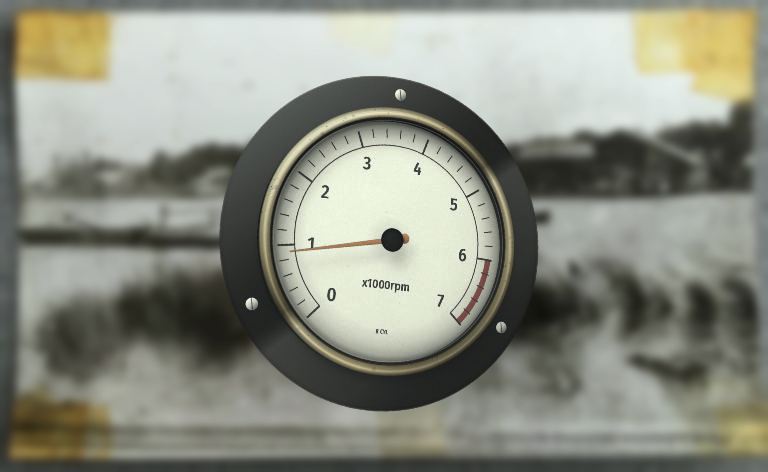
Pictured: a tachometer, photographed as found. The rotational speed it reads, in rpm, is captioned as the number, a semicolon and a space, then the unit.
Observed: 900; rpm
